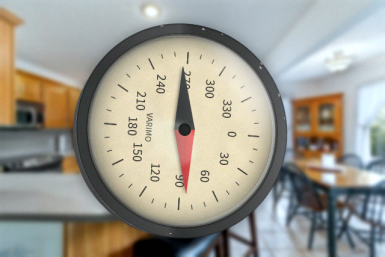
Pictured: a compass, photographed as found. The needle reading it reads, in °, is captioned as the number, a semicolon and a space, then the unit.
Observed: 85; °
